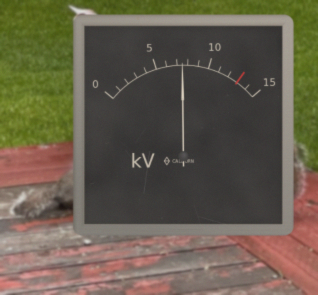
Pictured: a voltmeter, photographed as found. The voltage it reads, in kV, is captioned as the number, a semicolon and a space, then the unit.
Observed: 7.5; kV
